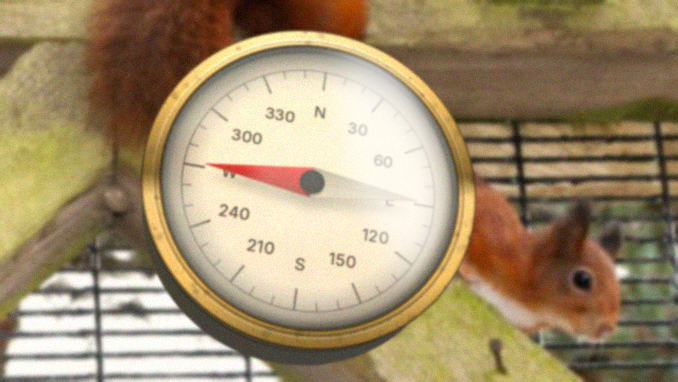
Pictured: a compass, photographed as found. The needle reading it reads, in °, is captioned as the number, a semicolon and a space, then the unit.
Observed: 270; °
